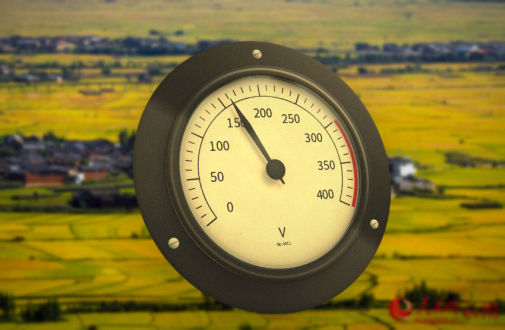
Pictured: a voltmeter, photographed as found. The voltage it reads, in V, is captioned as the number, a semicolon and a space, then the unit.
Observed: 160; V
